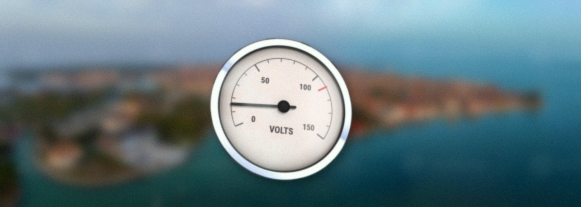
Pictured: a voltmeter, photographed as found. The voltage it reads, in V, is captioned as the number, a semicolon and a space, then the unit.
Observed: 15; V
